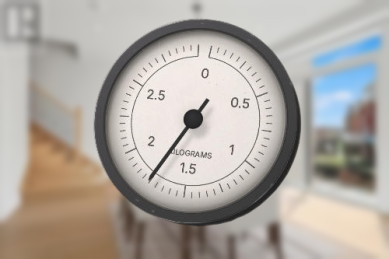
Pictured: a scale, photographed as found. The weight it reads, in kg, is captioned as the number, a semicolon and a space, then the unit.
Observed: 1.75; kg
